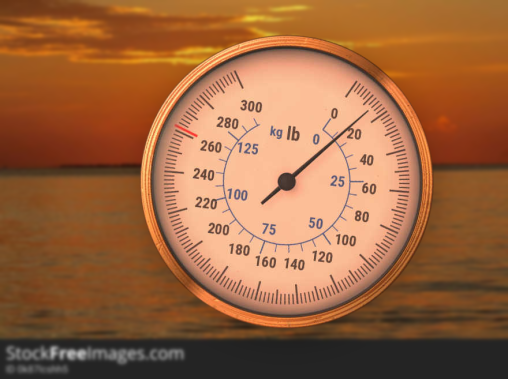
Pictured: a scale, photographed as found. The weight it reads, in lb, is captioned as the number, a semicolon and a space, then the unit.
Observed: 14; lb
